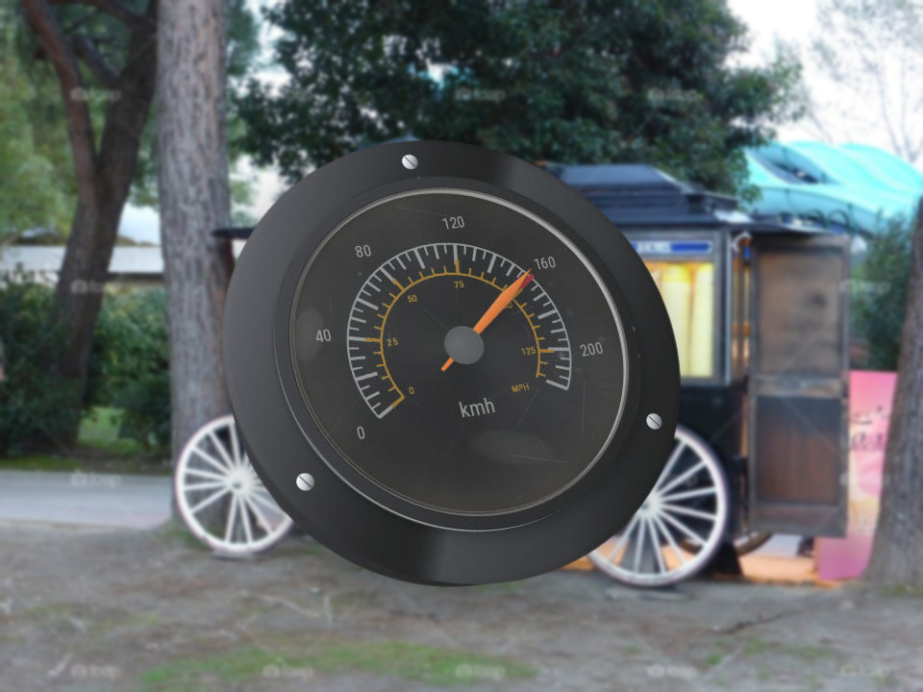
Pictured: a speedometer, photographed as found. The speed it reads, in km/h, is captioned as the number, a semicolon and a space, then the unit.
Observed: 157.5; km/h
